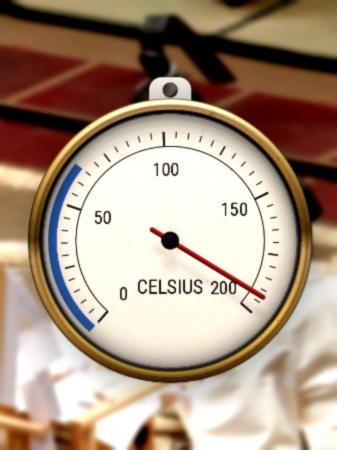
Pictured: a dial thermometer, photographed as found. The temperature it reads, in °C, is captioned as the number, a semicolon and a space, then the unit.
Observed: 192.5; °C
